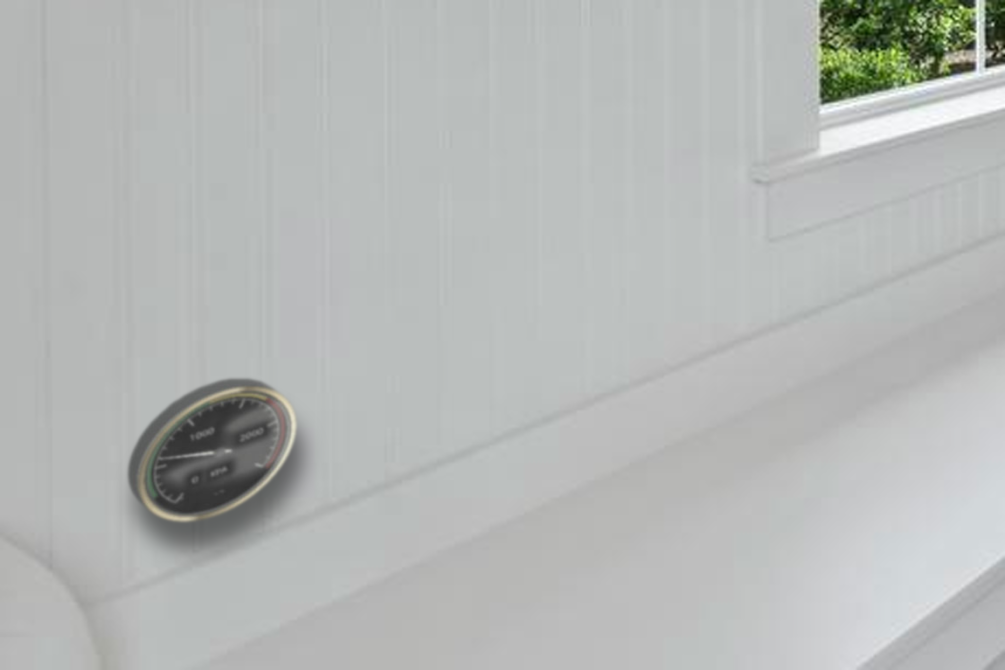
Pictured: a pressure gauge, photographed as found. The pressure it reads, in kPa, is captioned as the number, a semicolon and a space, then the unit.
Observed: 600; kPa
